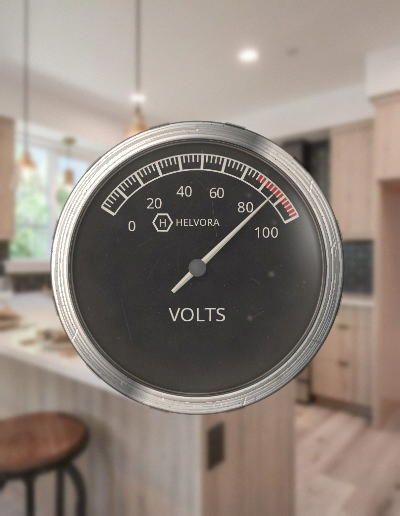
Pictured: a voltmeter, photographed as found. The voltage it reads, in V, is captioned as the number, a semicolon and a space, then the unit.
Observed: 86; V
